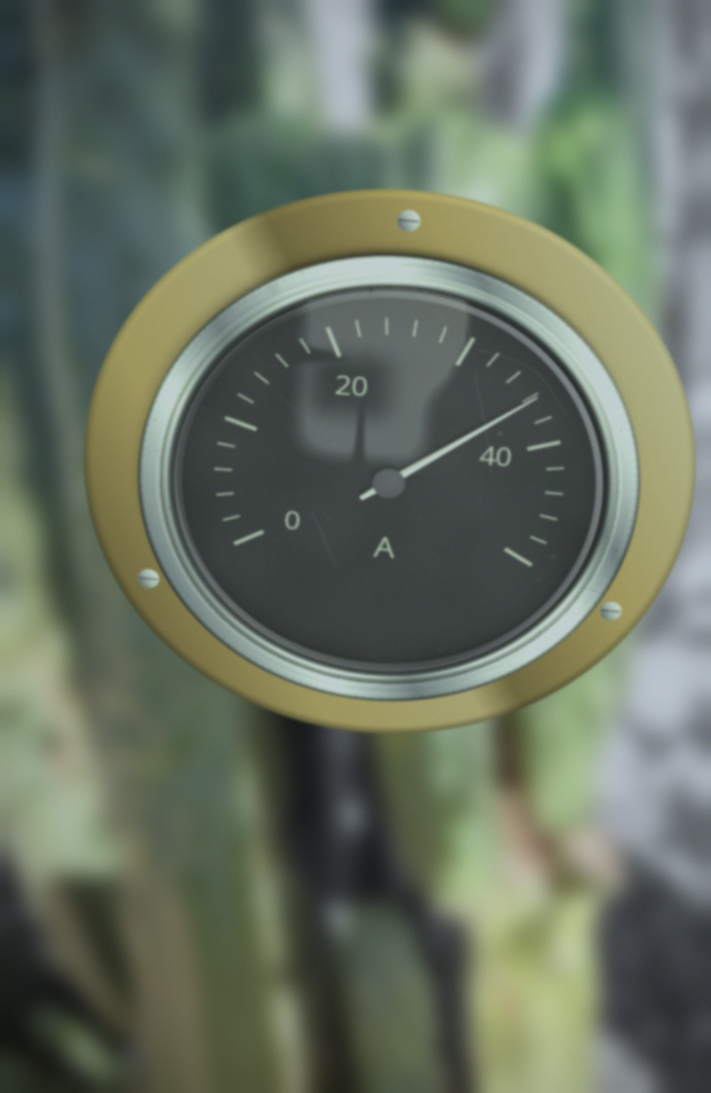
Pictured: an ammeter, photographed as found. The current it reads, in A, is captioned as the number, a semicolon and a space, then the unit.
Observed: 36; A
